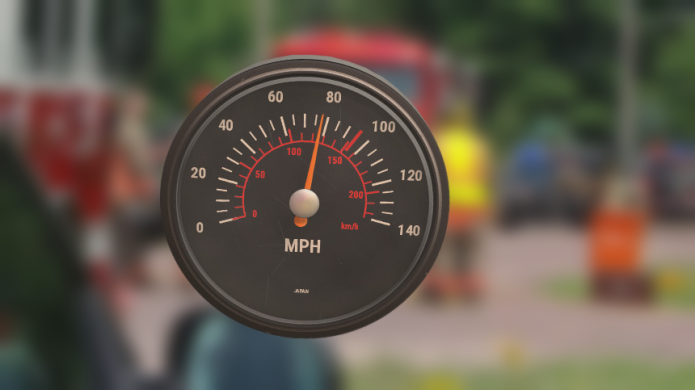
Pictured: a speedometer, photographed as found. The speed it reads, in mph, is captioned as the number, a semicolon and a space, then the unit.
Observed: 77.5; mph
